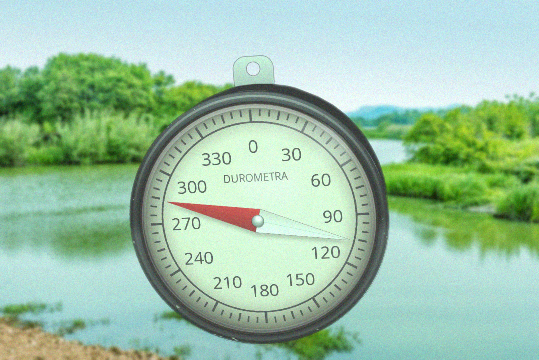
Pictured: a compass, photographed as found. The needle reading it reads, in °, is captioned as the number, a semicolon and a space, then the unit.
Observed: 285; °
